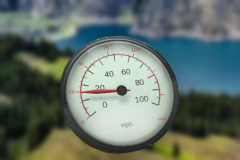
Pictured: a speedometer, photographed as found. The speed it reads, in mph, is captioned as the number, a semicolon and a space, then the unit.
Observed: 15; mph
